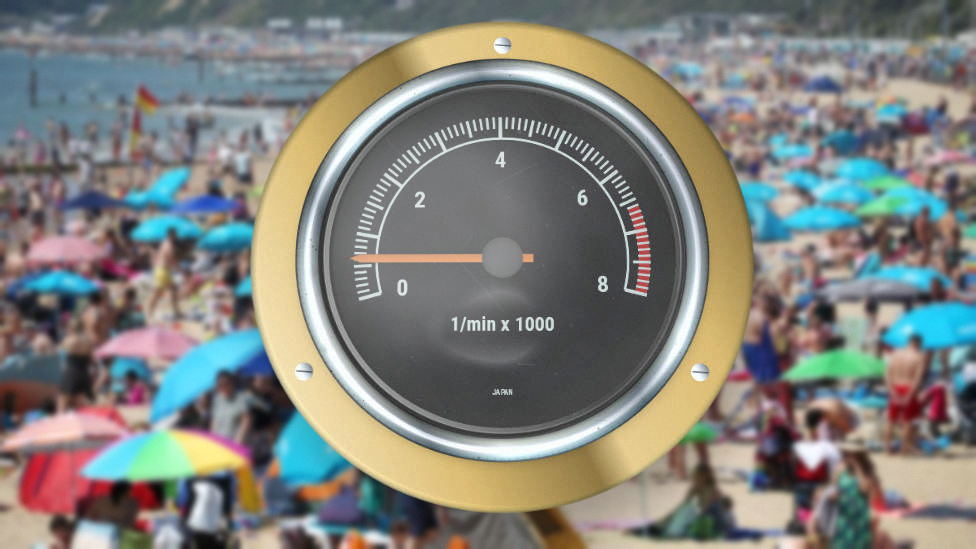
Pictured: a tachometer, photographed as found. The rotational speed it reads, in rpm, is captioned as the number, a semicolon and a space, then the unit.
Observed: 600; rpm
